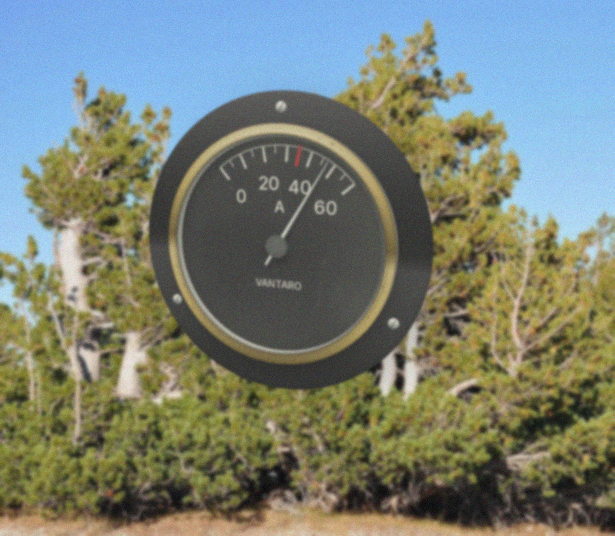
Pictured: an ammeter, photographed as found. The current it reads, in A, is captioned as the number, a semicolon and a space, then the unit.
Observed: 47.5; A
